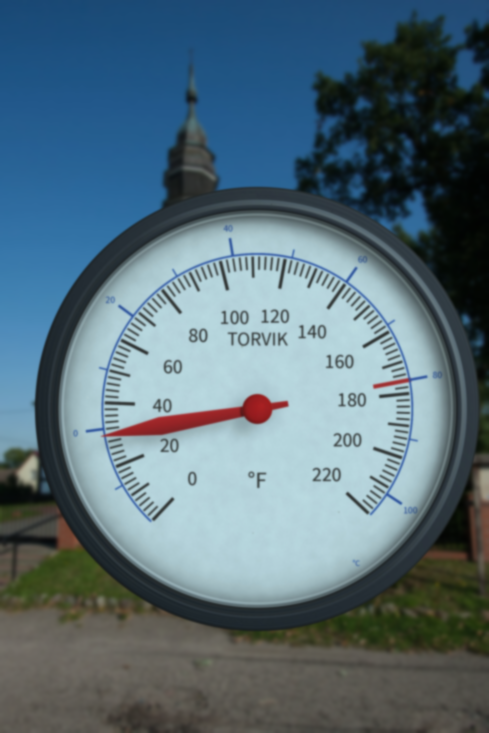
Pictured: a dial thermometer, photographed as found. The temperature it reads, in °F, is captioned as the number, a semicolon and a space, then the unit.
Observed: 30; °F
